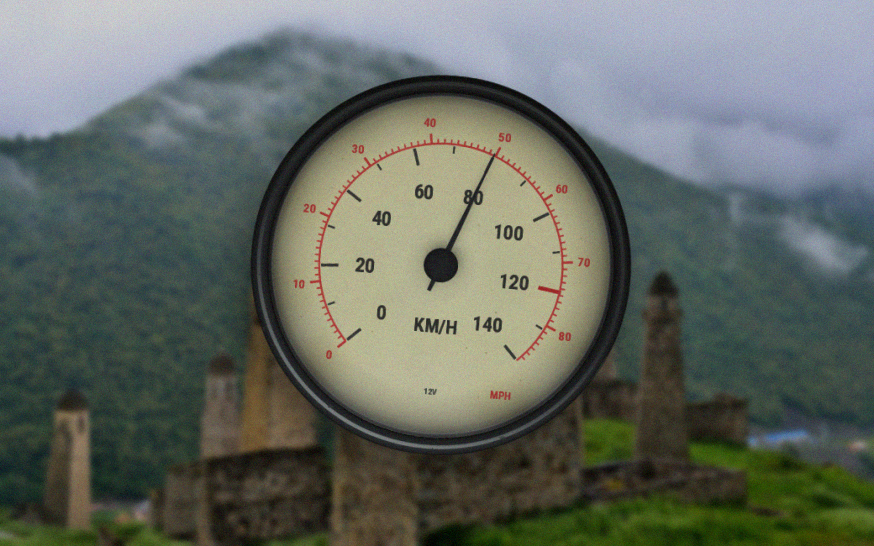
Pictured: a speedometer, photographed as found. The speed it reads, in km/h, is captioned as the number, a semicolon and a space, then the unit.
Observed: 80; km/h
